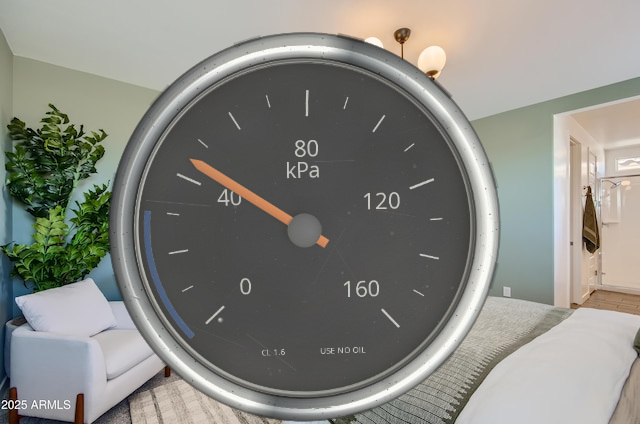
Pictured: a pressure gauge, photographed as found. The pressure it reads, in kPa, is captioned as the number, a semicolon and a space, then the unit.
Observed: 45; kPa
